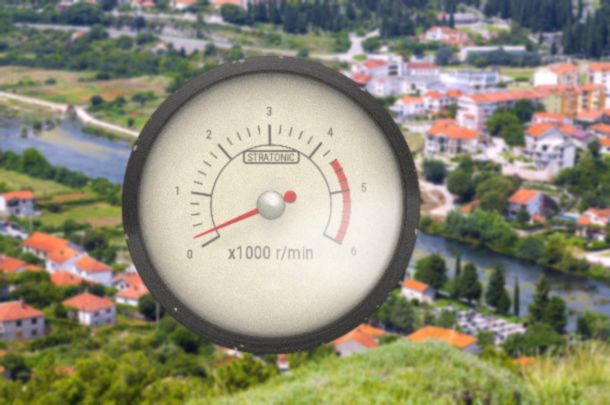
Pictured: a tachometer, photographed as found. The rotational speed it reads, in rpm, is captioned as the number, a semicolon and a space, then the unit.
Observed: 200; rpm
